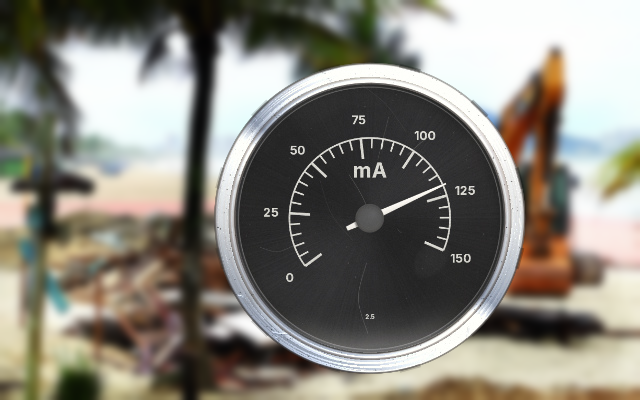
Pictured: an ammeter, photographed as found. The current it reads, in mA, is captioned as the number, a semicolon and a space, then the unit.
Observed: 120; mA
